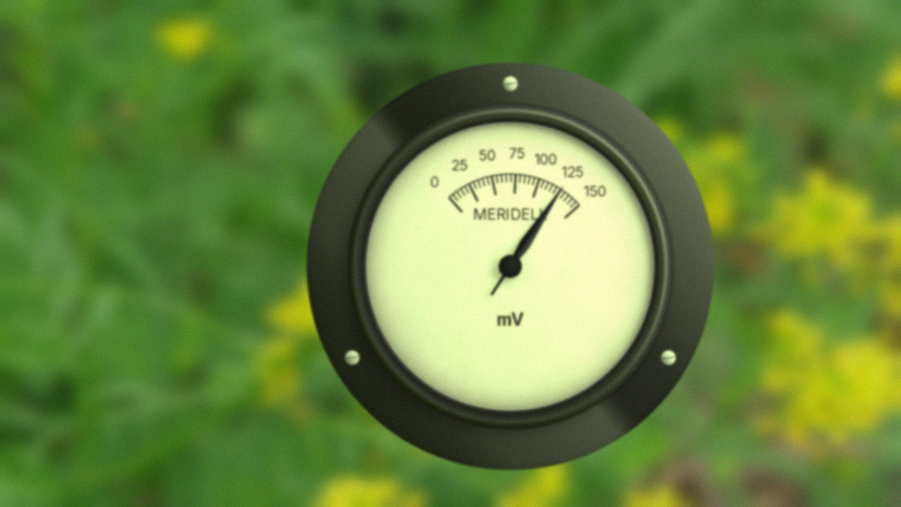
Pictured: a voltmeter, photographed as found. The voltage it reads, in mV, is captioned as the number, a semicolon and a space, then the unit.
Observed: 125; mV
